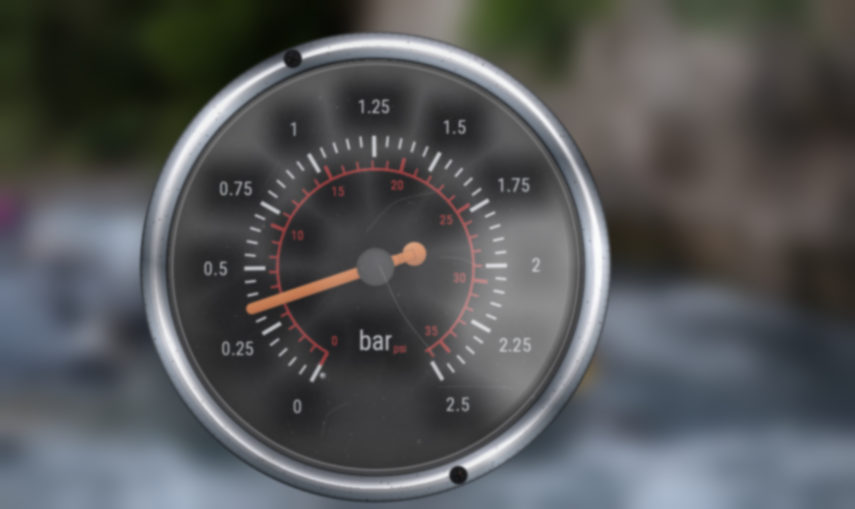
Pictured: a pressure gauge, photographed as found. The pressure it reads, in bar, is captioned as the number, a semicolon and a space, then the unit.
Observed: 0.35; bar
